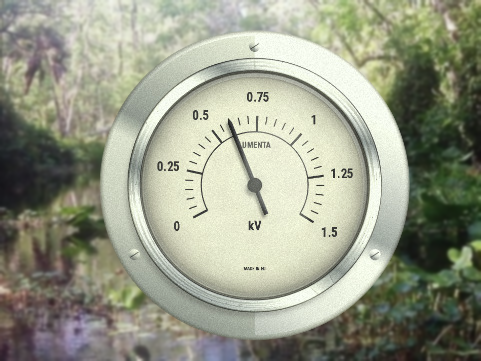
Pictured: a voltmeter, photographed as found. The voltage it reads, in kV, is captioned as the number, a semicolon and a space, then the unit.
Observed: 0.6; kV
